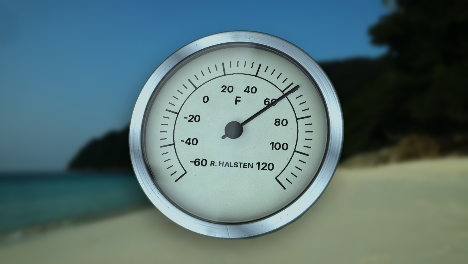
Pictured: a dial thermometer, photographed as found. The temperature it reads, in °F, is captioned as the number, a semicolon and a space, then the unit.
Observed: 64; °F
